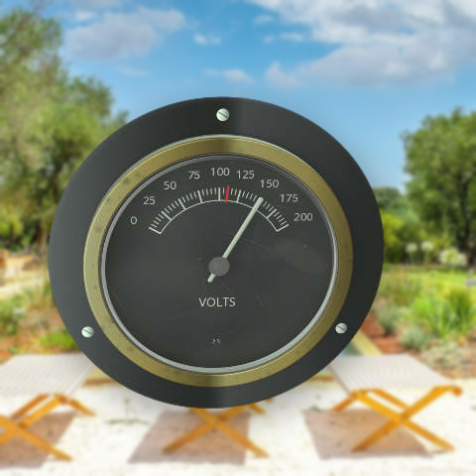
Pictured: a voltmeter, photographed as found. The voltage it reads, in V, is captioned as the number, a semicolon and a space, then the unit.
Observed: 150; V
